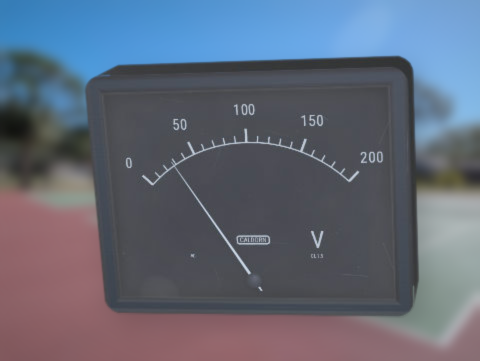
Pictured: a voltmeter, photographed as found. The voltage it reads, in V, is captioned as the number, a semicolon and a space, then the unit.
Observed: 30; V
